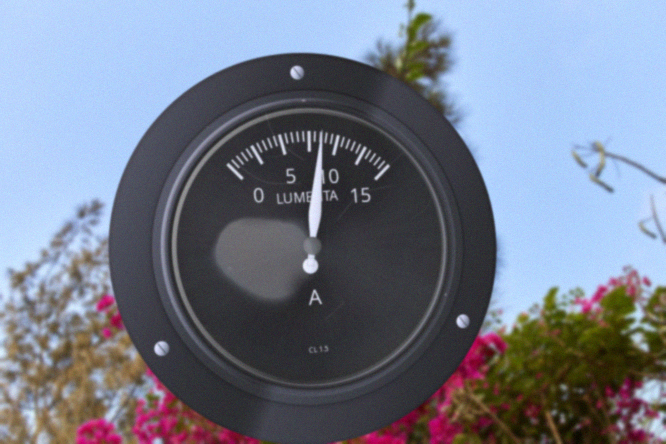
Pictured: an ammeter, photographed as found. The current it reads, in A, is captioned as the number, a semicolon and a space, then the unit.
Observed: 8.5; A
